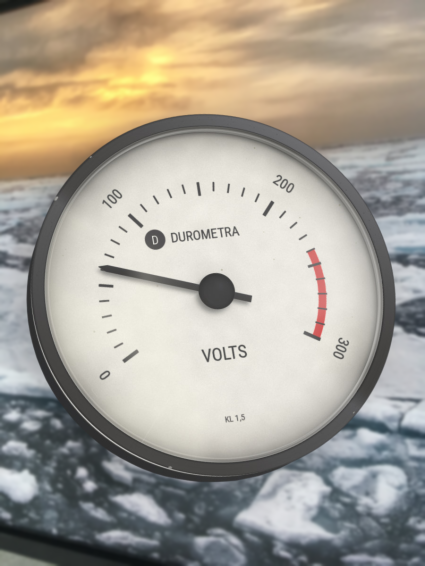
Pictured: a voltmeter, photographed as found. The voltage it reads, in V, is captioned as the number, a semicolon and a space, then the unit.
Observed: 60; V
